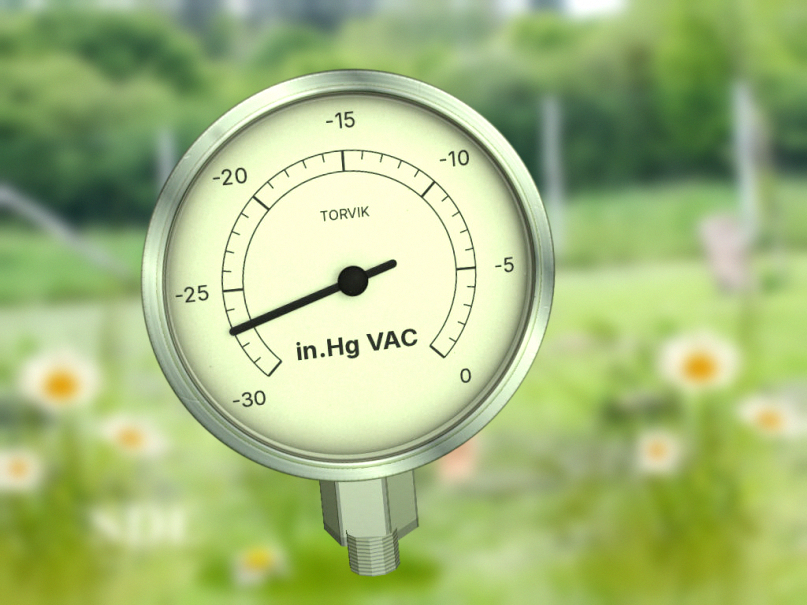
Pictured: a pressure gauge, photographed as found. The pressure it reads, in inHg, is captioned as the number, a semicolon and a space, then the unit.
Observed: -27; inHg
